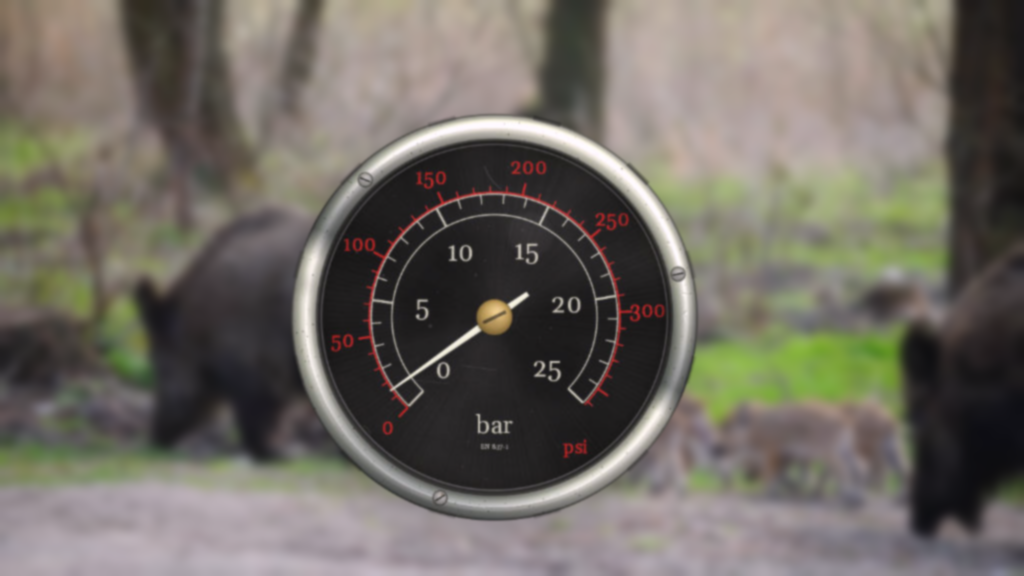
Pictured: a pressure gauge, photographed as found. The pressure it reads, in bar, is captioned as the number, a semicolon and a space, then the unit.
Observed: 1; bar
